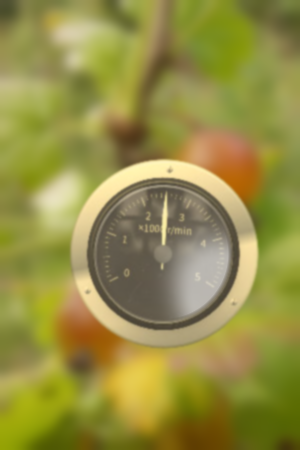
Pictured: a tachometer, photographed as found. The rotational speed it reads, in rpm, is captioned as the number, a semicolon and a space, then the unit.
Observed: 2500; rpm
